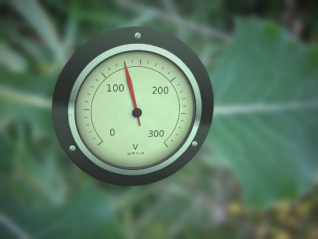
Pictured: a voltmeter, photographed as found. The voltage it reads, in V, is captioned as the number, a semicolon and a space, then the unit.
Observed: 130; V
